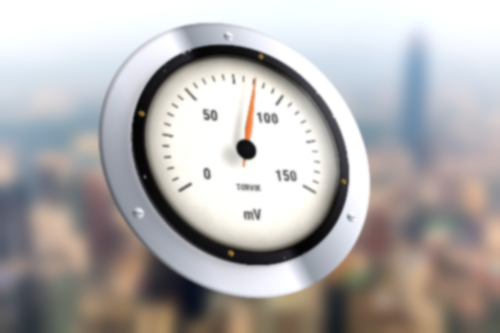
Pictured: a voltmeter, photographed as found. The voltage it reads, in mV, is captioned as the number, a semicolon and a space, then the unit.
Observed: 85; mV
